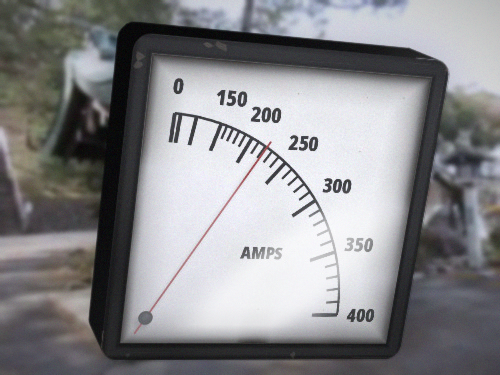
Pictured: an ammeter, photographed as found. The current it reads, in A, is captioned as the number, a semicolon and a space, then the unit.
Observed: 220; A
